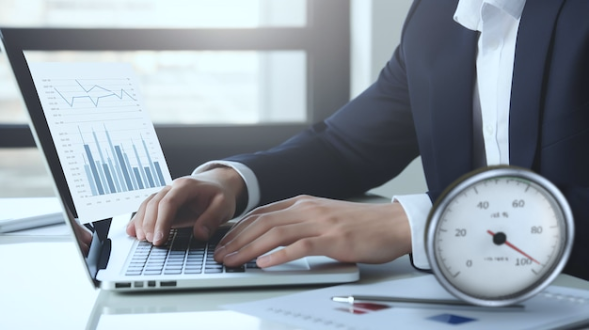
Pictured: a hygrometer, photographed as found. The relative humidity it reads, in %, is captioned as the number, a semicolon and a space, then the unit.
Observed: 96; %
